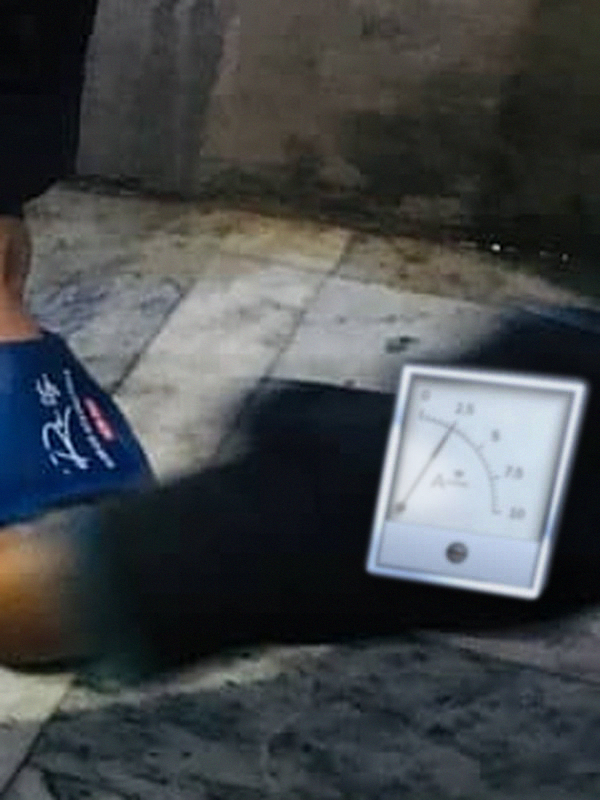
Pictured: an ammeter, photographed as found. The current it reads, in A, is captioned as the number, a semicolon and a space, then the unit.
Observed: 2.5; A
